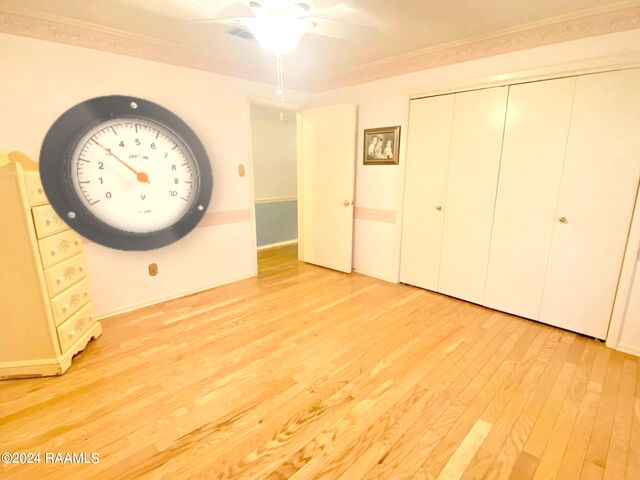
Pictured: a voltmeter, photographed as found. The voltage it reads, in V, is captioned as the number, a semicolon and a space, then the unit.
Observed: 3; V
